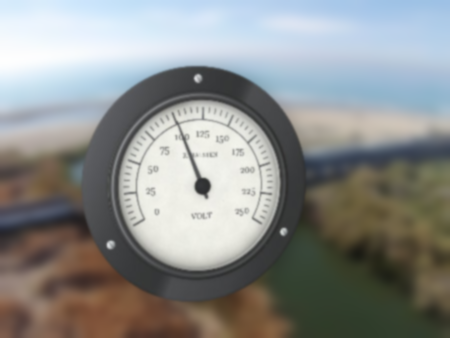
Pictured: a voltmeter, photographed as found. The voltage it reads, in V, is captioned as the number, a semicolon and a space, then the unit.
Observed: 100; V
